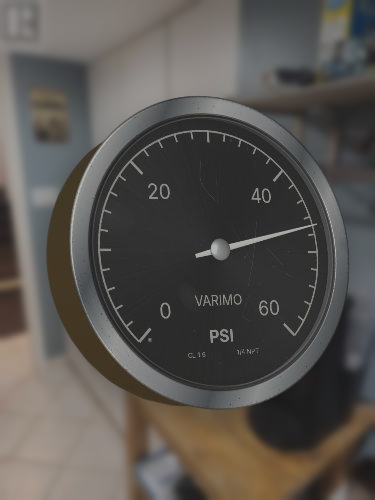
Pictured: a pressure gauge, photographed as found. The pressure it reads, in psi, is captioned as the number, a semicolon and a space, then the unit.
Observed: 47; psi
